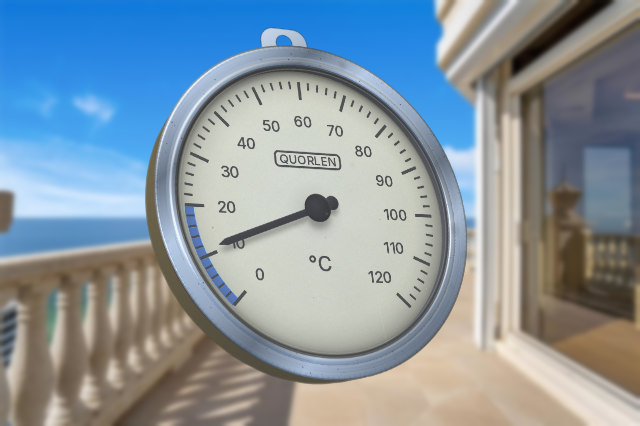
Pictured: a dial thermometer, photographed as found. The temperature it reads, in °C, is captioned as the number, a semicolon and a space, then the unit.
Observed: 11; °C
